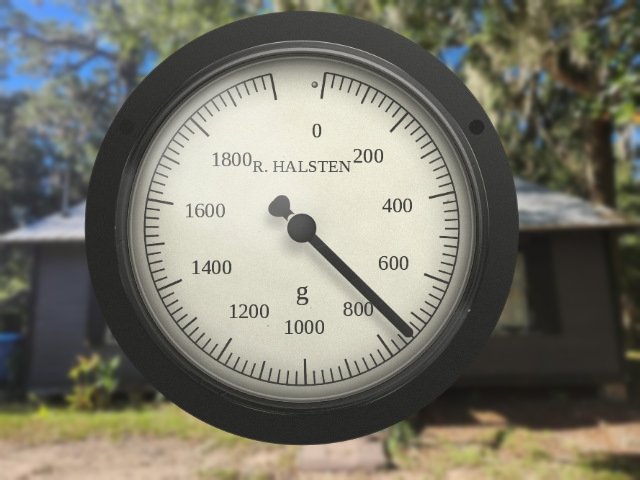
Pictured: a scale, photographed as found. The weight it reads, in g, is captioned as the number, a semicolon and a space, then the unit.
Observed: 740; g
